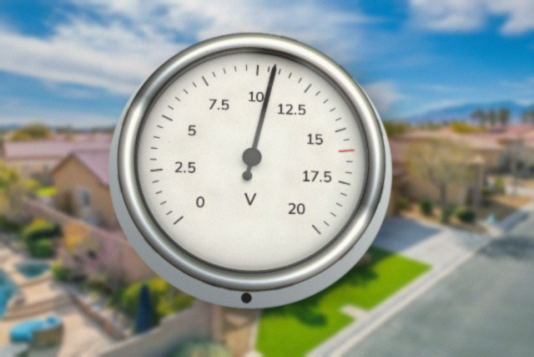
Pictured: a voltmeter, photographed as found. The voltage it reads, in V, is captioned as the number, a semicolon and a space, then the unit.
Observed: 10.75; V
